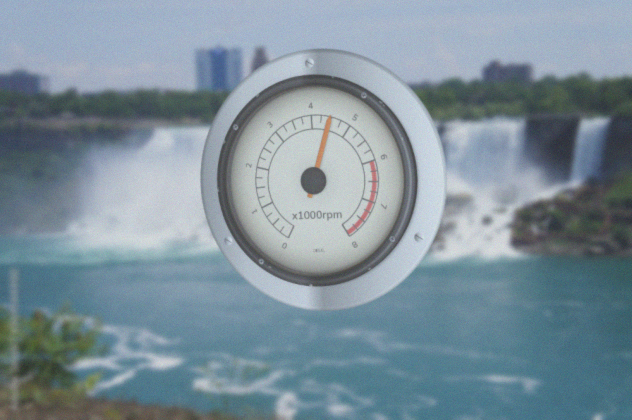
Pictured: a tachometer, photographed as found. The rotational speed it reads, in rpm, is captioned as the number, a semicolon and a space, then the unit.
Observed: 4500; rpm
